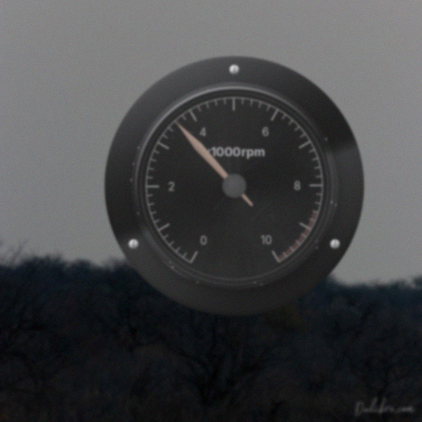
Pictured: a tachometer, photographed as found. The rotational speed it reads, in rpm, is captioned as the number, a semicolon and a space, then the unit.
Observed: 3600; rpm
